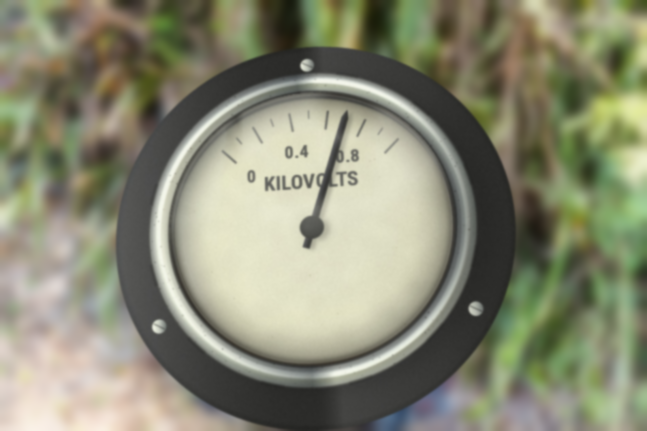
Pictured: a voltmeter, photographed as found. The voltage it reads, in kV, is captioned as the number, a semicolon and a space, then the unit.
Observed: 0.7; kV
